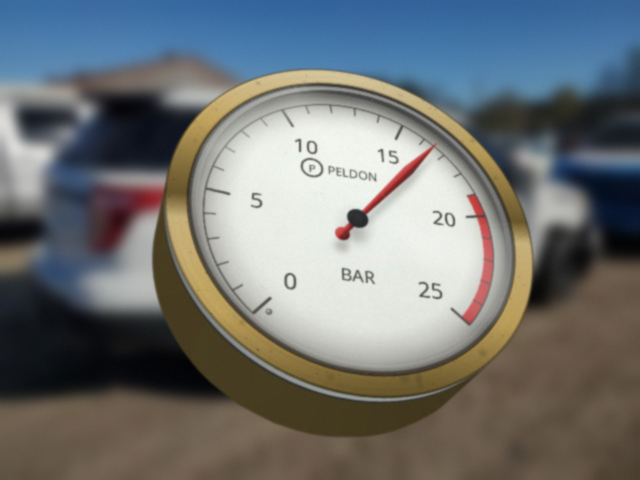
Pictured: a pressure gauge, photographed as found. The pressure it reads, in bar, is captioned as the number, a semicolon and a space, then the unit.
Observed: 16.5; bar
